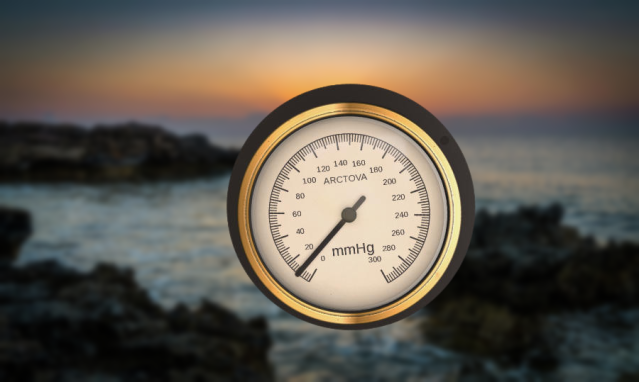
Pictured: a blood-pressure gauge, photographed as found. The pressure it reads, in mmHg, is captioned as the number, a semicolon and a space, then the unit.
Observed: 10; mmHg
